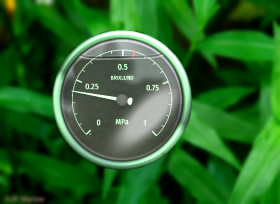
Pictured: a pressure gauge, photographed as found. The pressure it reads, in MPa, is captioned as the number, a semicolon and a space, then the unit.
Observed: 0.2; MPa
